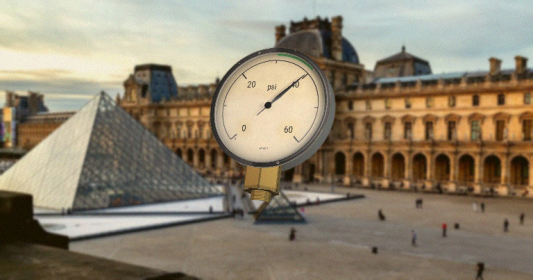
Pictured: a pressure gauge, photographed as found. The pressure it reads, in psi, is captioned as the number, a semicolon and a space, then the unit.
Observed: 40; psi
